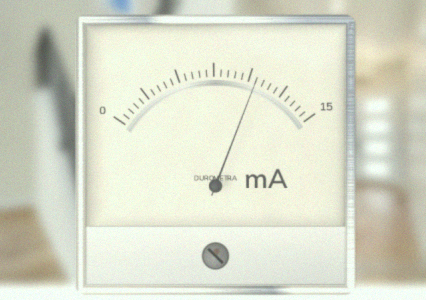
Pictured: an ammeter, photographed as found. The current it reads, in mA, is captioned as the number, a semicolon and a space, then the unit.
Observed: 10.5; mA
